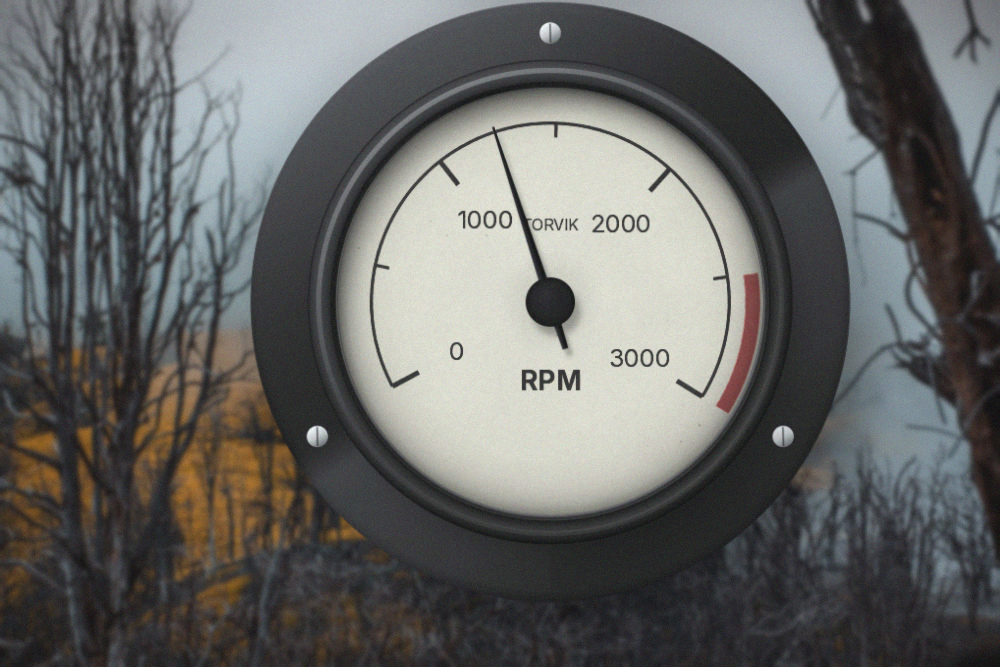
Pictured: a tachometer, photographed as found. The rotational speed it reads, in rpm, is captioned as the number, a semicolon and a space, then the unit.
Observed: 1250; rpm
